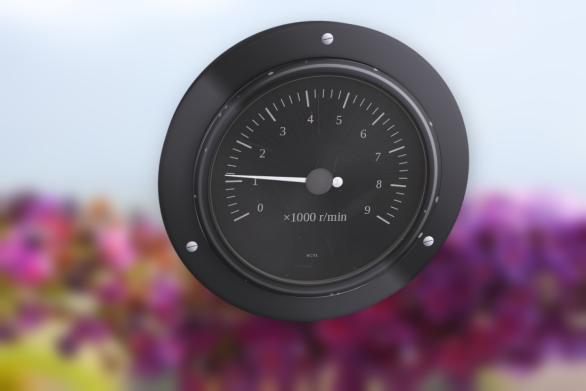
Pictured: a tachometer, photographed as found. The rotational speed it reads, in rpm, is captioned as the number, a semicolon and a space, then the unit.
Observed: 1200; rpm
